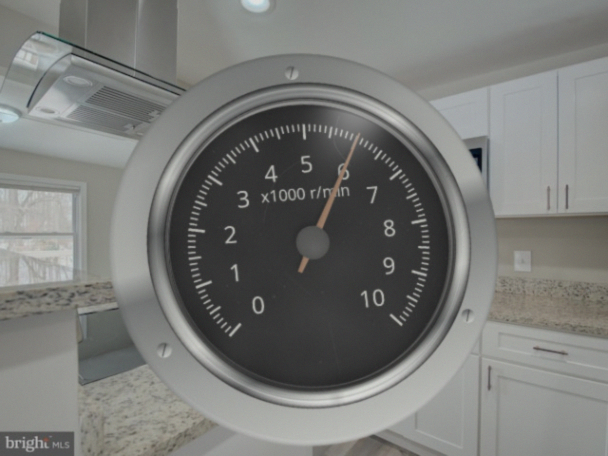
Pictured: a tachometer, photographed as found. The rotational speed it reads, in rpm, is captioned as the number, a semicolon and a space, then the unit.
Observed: 6000; rpm
